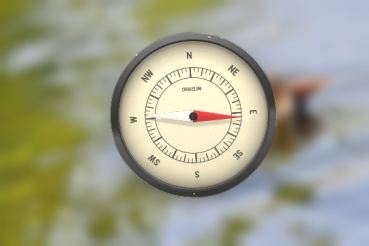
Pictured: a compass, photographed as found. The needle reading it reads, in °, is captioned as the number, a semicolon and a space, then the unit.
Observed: 95; °
